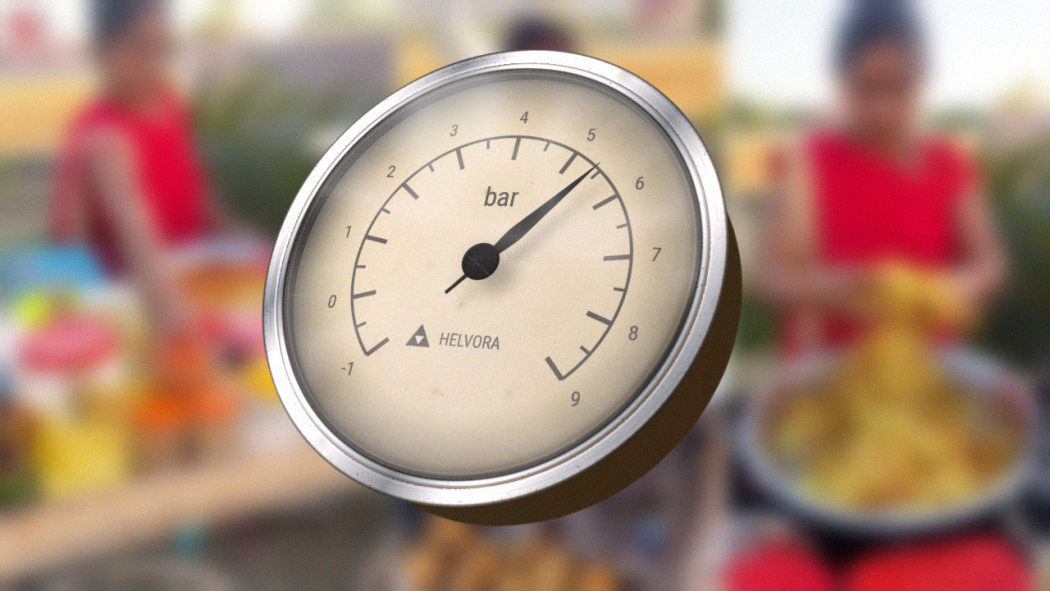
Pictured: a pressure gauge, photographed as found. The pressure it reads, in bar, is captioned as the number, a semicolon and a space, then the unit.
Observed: 5.5; bar
